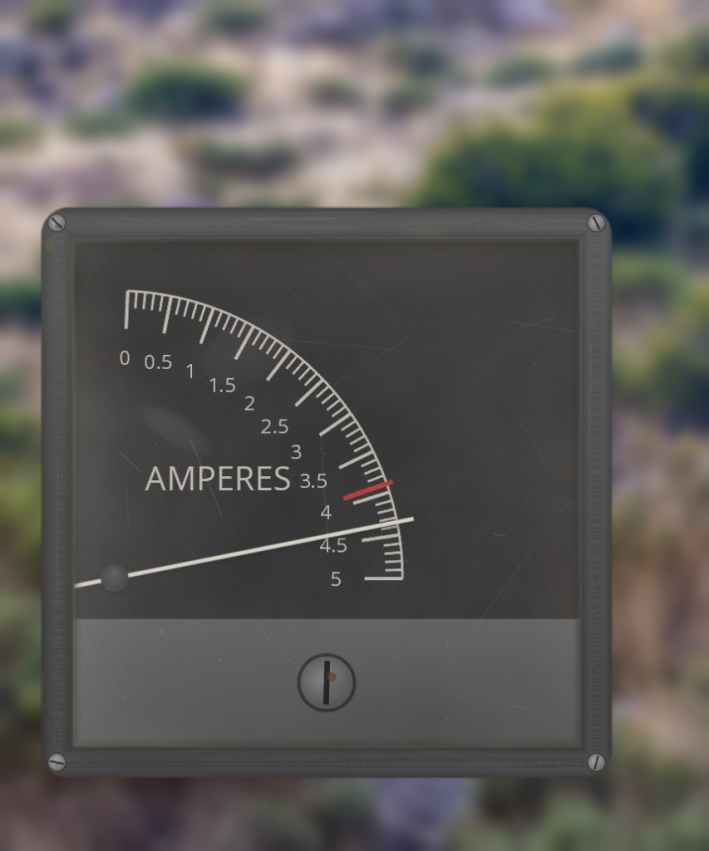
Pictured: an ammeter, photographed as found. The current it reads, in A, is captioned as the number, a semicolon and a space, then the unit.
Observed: 4.35; A
